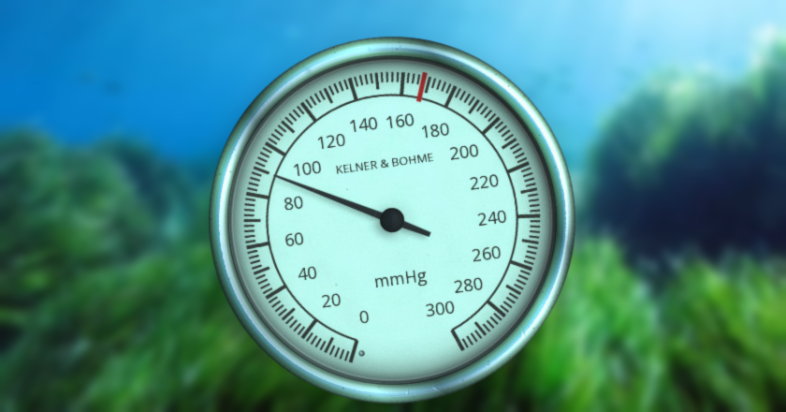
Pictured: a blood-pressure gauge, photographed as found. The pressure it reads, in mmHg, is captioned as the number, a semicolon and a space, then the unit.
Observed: 90; mmHg
